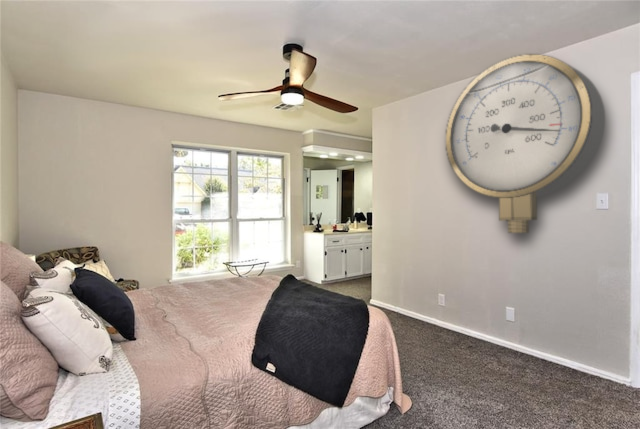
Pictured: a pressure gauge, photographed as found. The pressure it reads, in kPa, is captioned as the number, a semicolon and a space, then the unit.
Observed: 560; kPa
